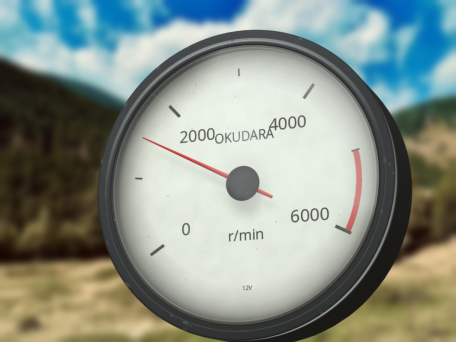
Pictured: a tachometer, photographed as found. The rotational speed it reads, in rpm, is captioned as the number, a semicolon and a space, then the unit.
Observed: 1500; rpm
